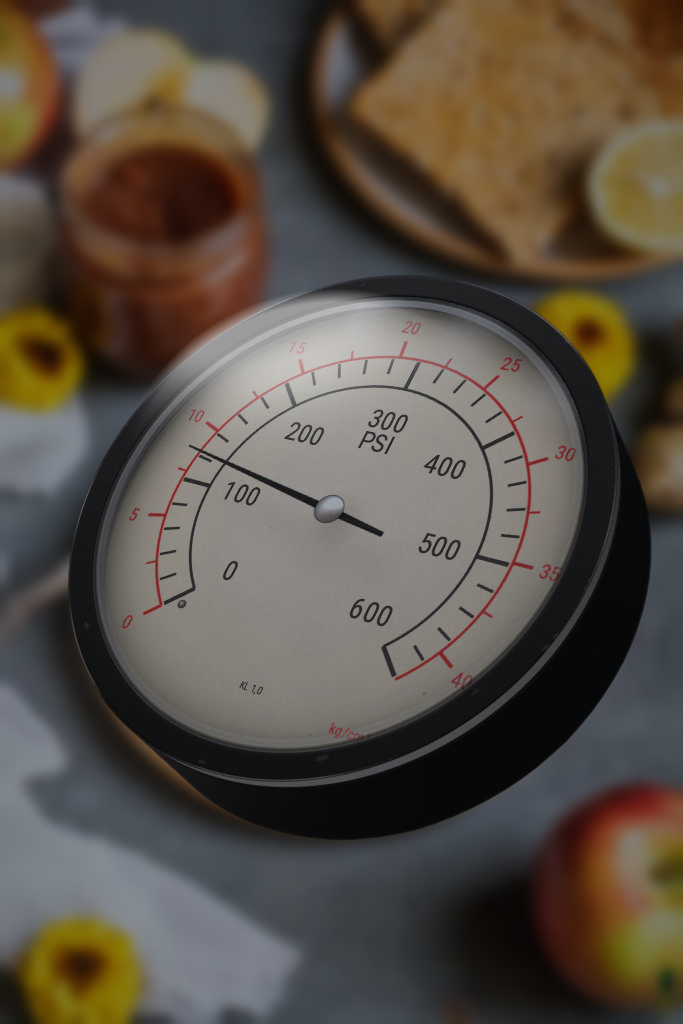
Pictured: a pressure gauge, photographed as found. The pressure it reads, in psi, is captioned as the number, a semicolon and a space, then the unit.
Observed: 120; psi
